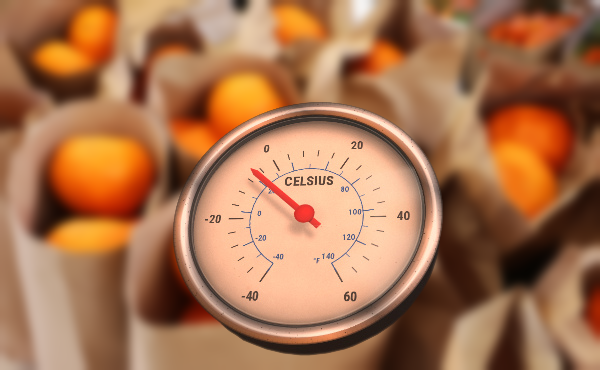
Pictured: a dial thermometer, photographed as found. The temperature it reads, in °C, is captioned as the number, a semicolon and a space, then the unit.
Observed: -6; °C
